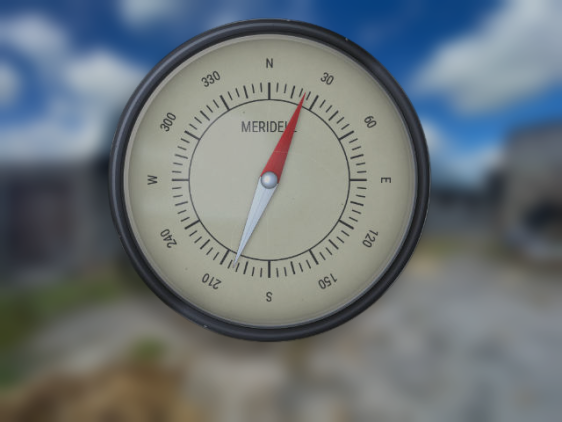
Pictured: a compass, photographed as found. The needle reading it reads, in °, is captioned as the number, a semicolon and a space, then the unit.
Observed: 22.5; °
